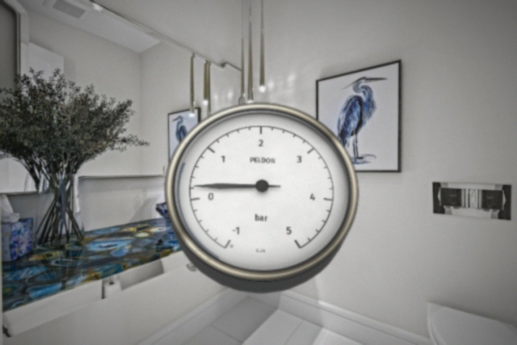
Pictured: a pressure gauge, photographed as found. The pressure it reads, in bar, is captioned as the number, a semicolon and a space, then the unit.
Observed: 0.2; bar
